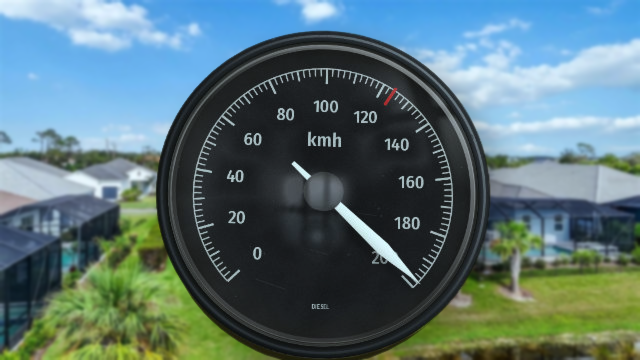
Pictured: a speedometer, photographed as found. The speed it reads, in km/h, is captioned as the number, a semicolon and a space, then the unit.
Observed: 198; km/h
